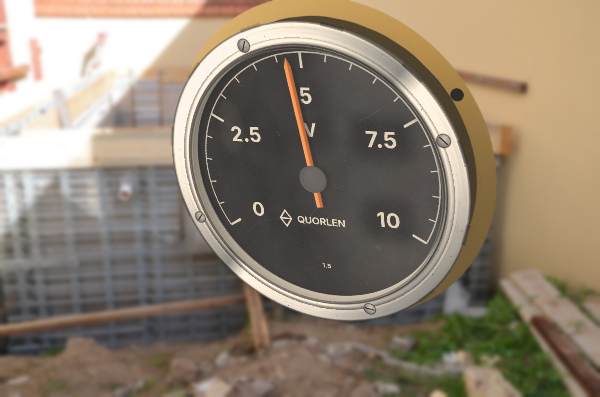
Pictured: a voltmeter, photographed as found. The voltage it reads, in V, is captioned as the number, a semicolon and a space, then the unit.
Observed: 4.75; V
